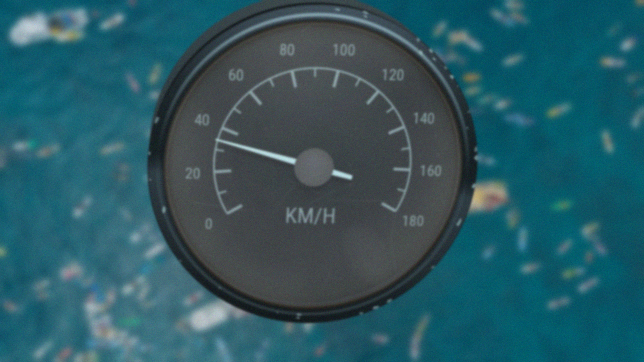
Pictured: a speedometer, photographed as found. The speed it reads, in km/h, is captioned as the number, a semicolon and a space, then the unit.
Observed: 35; km/h
